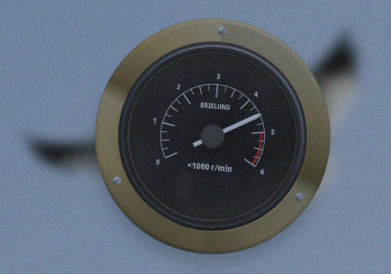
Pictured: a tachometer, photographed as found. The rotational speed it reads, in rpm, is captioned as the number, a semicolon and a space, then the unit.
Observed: 4500; rpm
